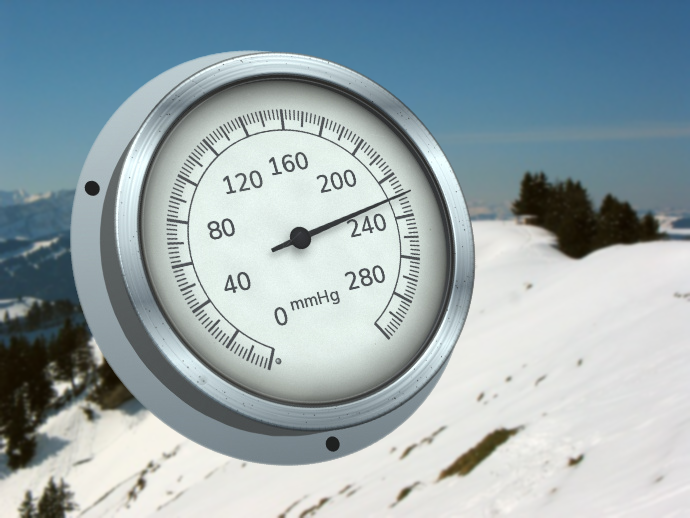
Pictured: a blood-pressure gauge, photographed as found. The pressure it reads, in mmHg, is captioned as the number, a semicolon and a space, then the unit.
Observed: 230; mmHg
